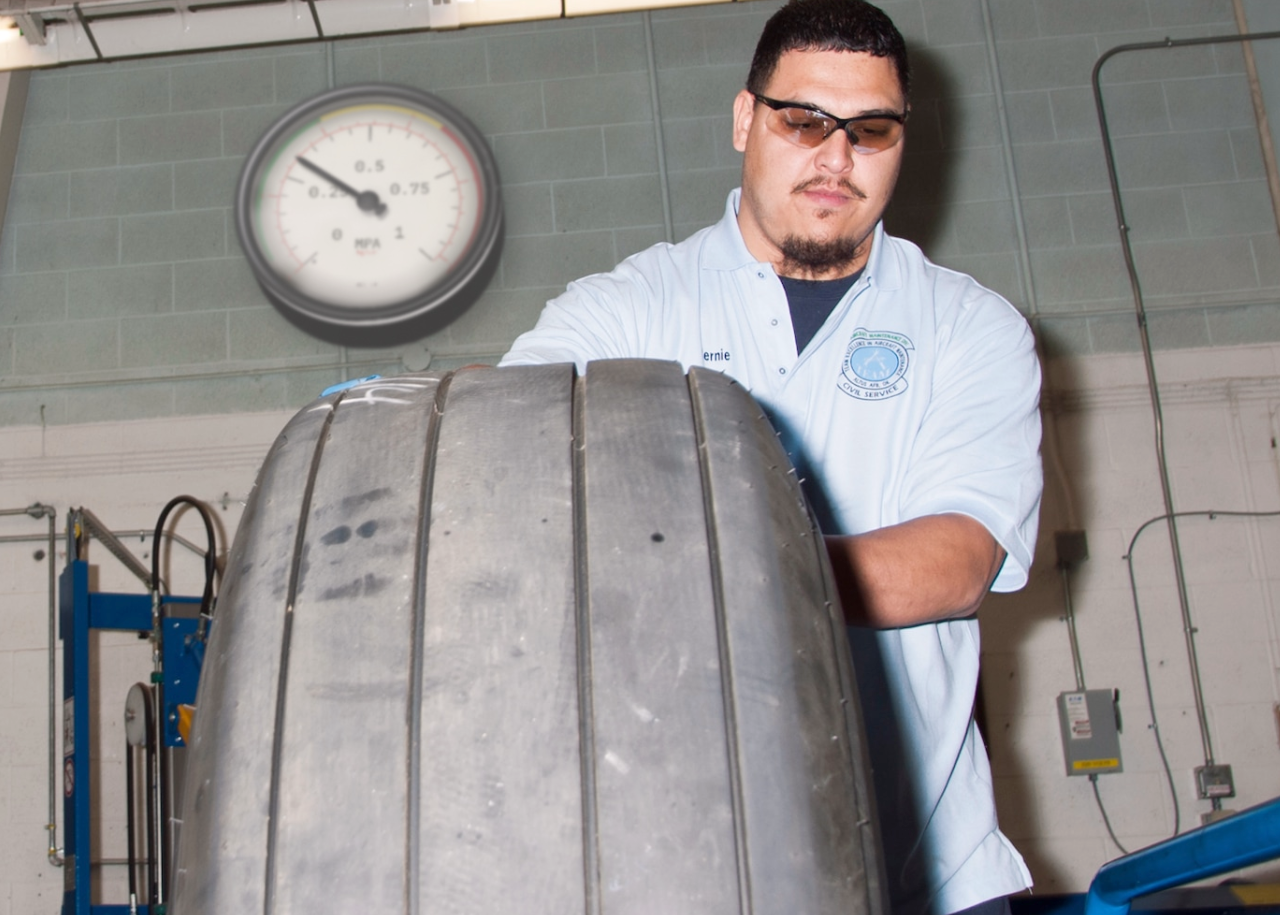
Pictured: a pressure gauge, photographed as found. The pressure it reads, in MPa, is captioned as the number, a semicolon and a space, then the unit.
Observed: 0.3; MPa
